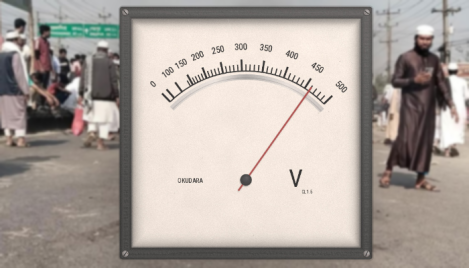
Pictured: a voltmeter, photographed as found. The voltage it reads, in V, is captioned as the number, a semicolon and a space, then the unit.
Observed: 460; V
